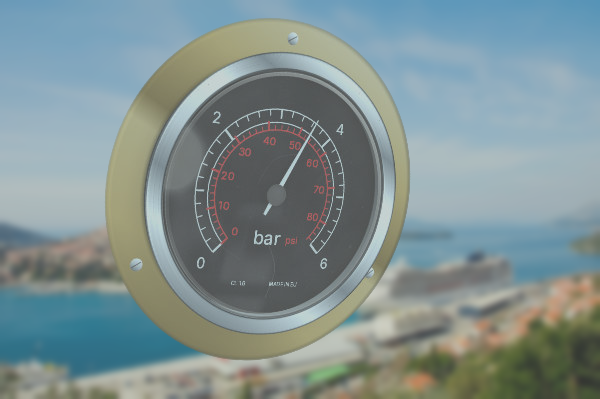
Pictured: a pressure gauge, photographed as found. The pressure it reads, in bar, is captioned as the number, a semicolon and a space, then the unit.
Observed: 3.6; bar
